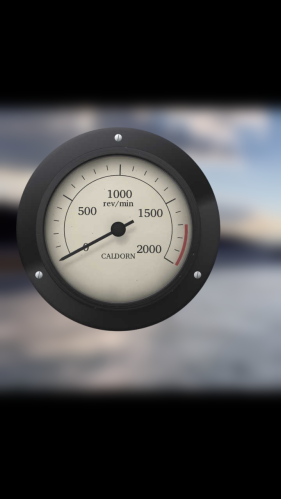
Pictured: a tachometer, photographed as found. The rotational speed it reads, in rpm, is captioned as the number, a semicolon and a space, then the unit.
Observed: 0; rpm
